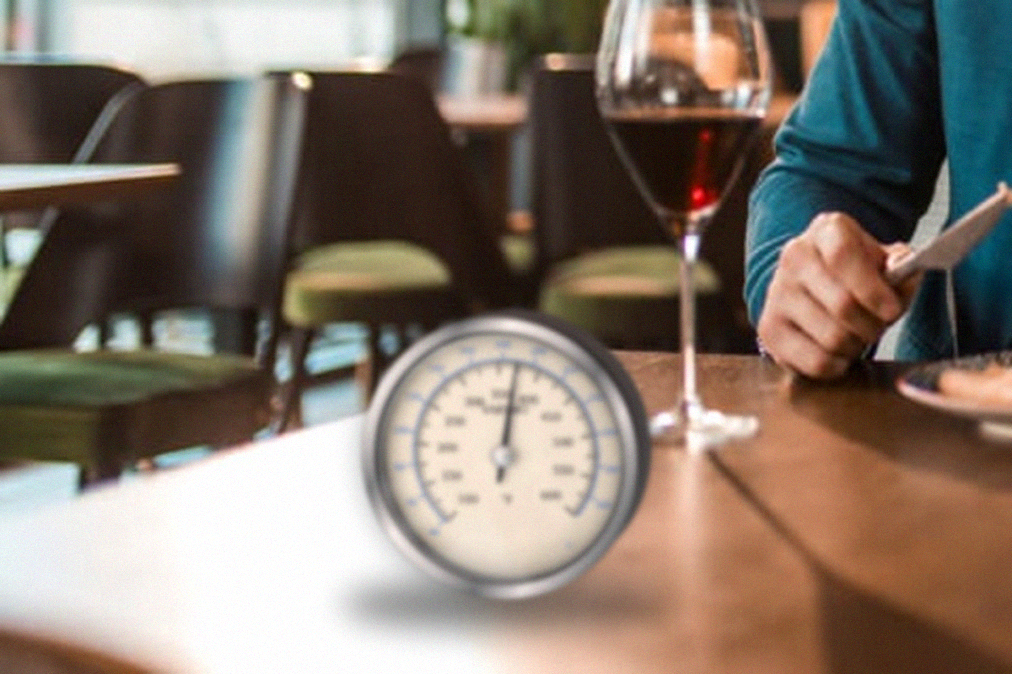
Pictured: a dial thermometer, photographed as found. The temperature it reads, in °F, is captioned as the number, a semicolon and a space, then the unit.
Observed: 375; °F
